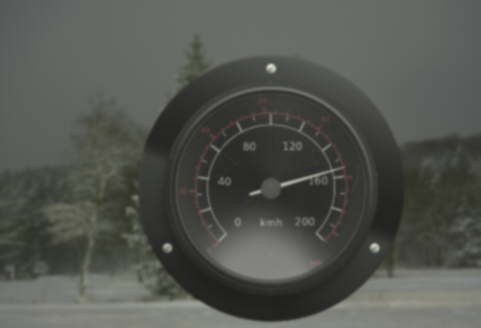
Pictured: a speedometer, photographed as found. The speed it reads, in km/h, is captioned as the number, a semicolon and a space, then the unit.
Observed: 155; km/h
